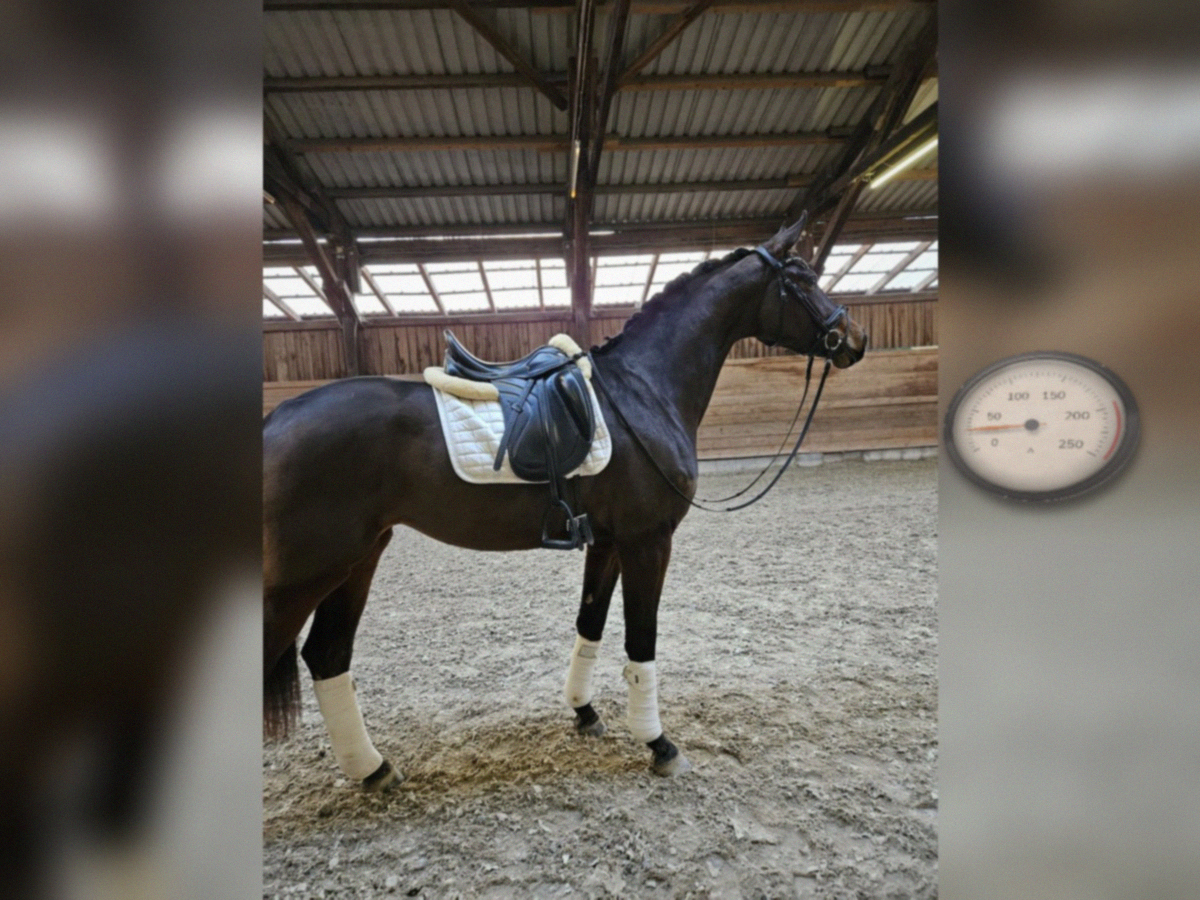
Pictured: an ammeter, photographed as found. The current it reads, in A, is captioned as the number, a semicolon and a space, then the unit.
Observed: 25; A
